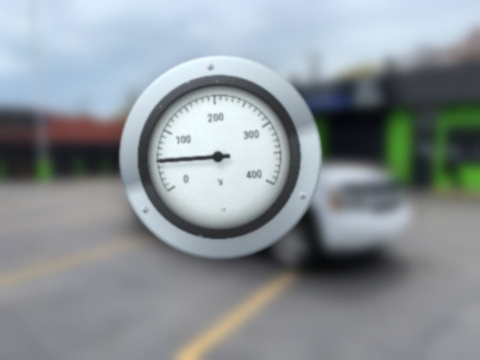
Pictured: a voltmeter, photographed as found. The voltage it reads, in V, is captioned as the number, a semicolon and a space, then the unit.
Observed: 50; V
